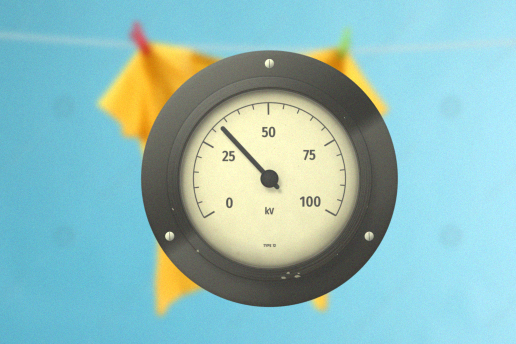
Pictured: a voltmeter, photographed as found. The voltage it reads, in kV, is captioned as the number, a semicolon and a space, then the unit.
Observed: 32.5; kV
